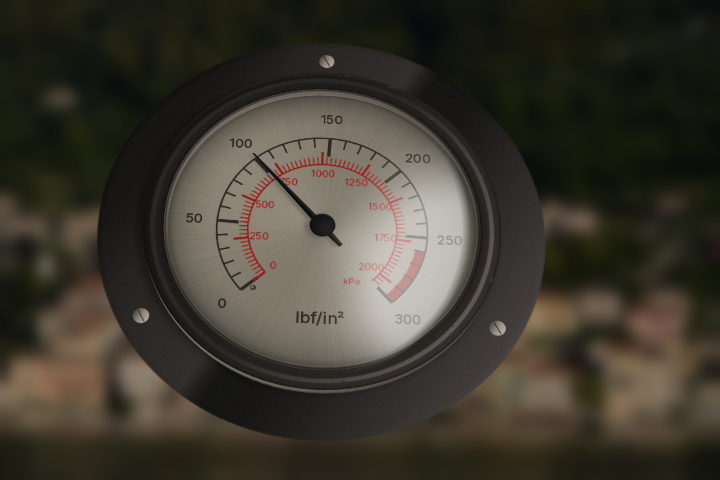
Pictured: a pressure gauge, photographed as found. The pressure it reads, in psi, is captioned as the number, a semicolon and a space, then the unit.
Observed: 100; psi
